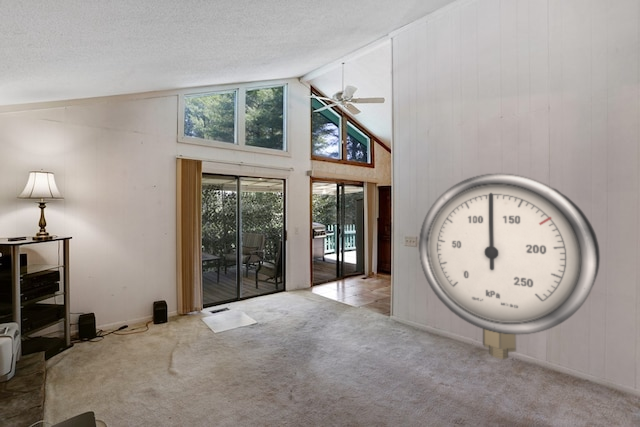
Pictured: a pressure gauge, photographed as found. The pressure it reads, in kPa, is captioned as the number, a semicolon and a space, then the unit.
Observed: 125; kPa
